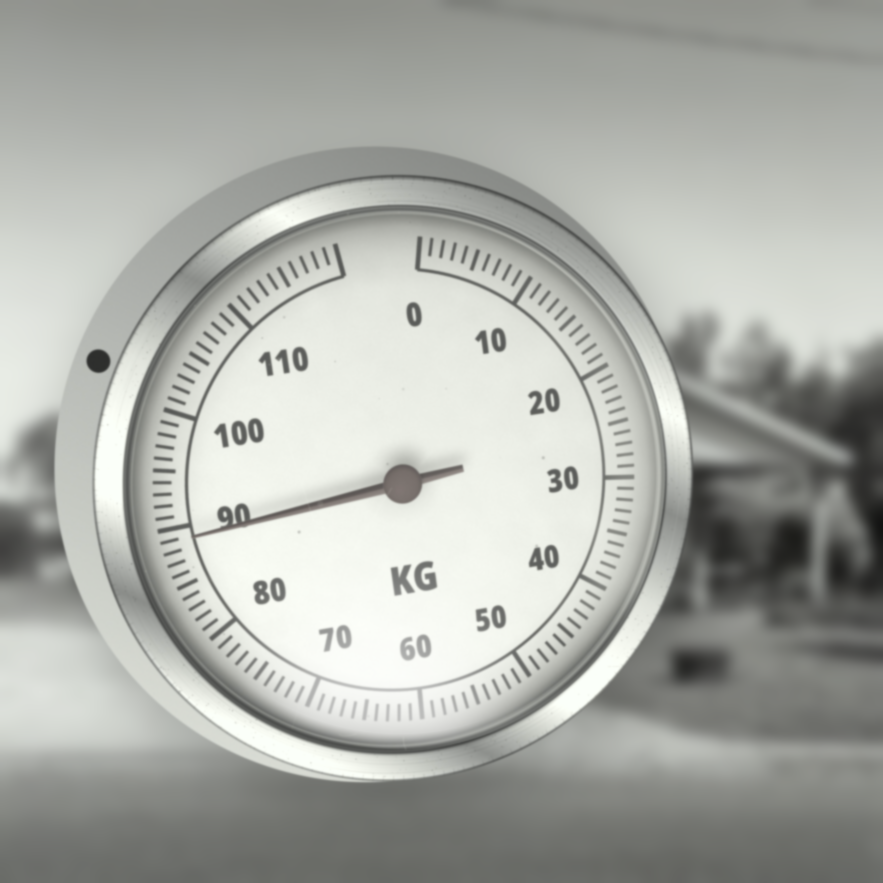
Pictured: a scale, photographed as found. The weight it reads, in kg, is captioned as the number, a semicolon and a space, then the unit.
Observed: 89; kg
